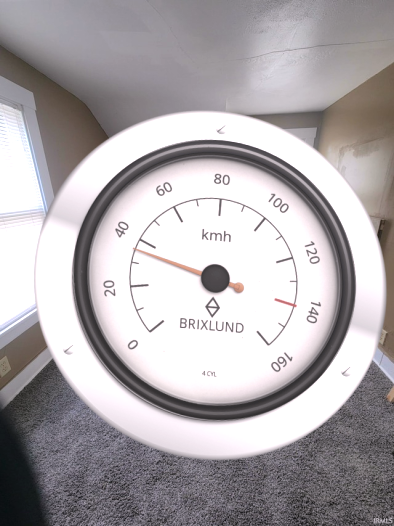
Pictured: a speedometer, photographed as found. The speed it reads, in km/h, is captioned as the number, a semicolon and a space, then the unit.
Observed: 35; km/h
